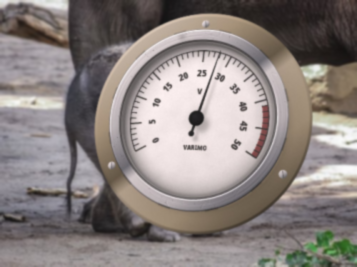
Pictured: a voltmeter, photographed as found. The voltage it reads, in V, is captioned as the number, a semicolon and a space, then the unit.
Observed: 28; V
